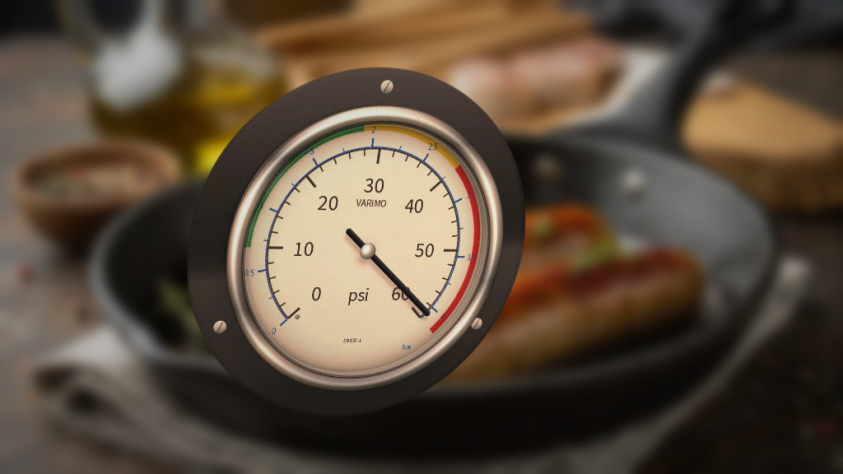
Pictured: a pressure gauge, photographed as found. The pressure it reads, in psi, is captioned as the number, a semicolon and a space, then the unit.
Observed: 59; psi
